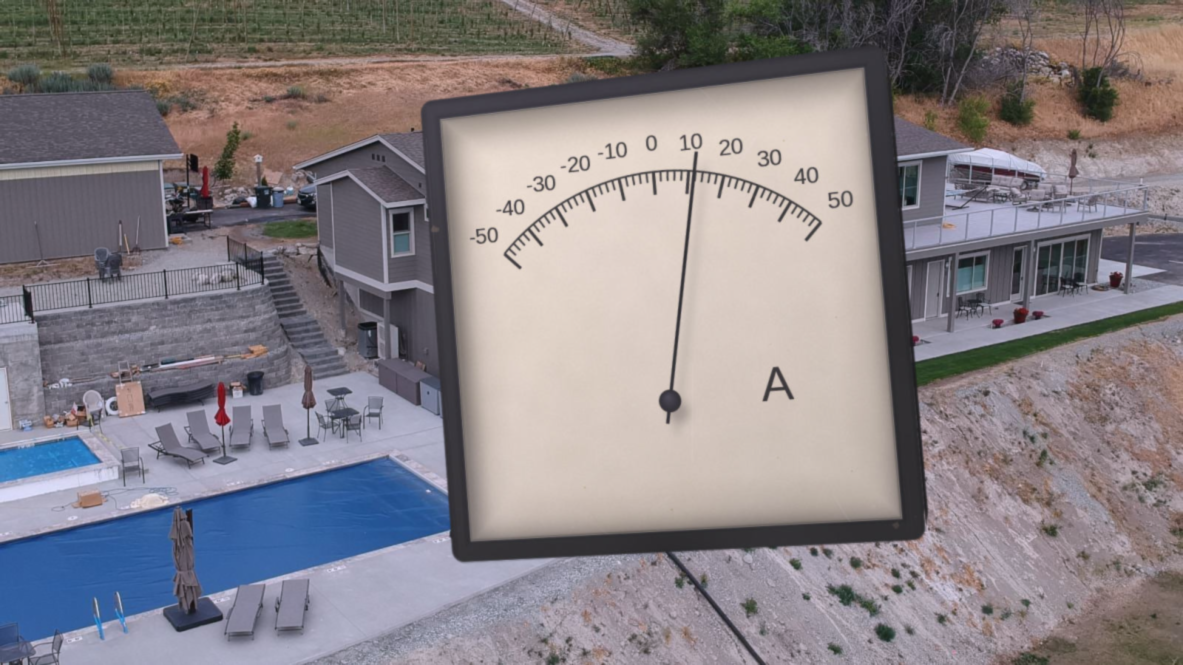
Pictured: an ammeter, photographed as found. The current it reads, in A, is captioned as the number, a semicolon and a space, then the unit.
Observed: 12; A
